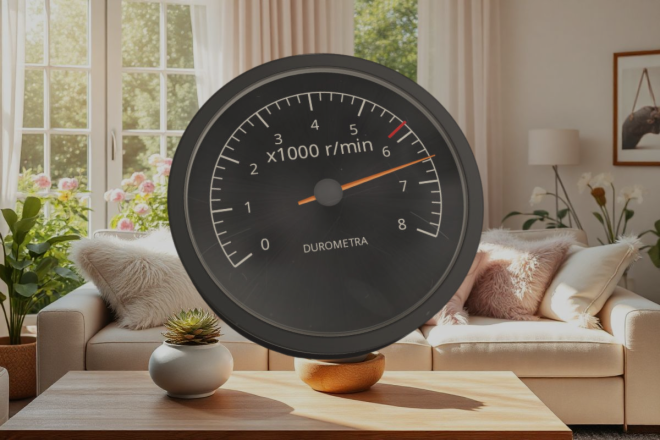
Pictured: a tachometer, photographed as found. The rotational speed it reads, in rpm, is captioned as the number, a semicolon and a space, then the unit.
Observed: 6600; rpm
